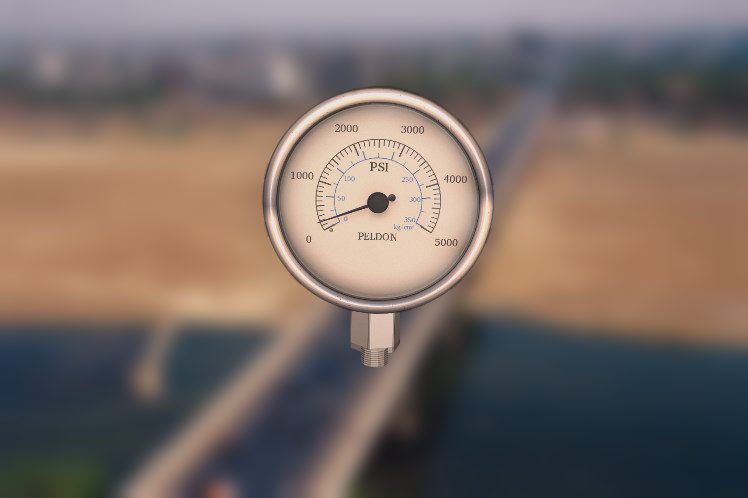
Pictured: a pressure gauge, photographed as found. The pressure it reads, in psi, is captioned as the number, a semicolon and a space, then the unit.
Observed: 200; psi
